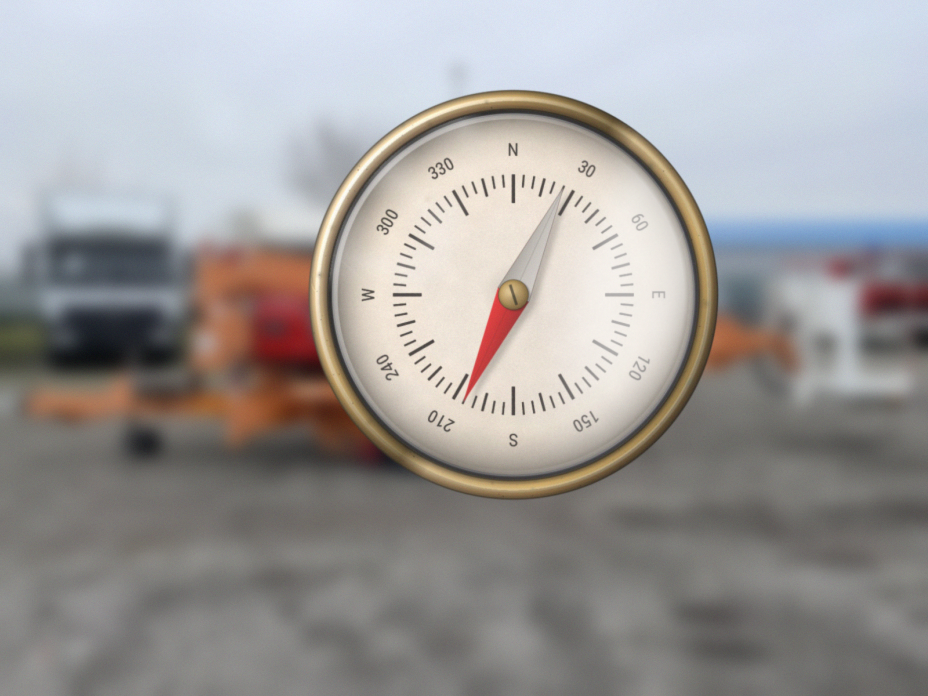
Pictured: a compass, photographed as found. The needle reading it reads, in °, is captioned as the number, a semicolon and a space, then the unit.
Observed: 205; °
